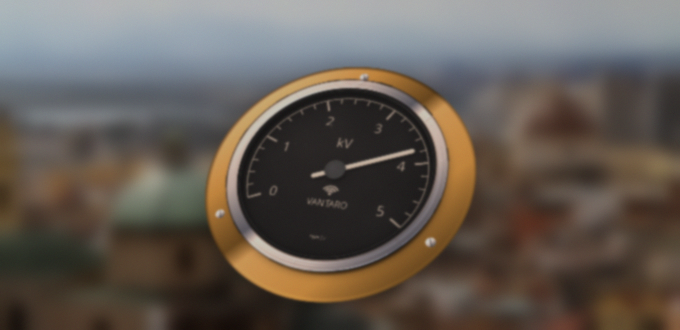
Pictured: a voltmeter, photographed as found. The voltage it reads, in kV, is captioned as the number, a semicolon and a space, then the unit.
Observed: 3.8; kV
